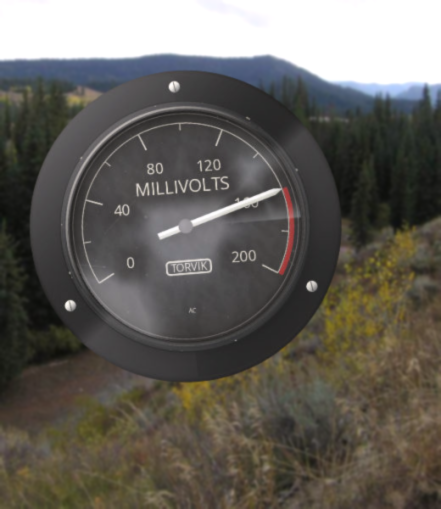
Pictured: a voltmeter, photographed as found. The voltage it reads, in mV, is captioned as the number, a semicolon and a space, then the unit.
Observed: 160; mV
